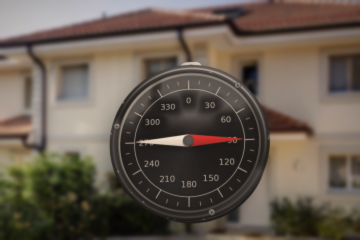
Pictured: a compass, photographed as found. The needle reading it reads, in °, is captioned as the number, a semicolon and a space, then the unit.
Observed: 90; °
